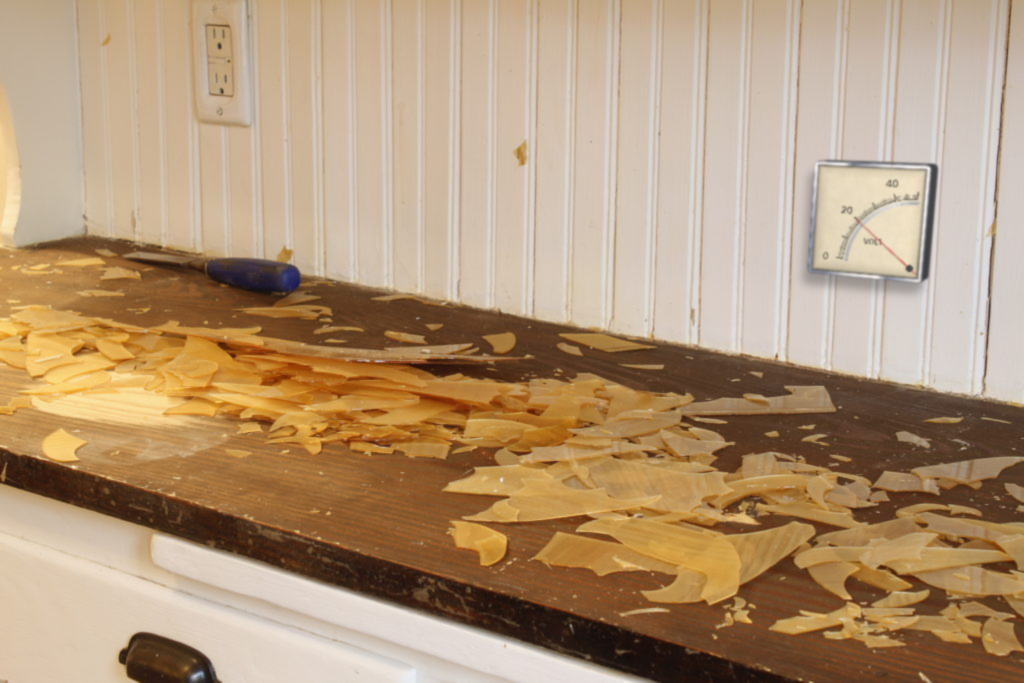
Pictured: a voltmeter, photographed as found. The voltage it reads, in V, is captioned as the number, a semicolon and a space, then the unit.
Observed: 20; V
